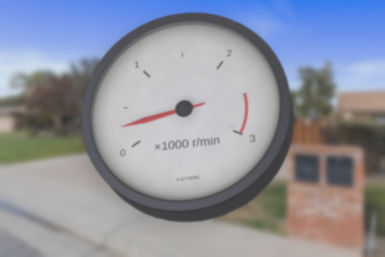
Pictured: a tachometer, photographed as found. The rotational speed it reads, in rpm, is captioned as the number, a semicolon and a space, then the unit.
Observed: 250; rpm
